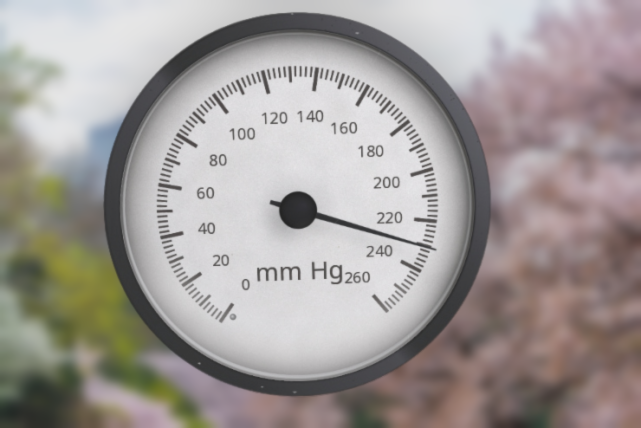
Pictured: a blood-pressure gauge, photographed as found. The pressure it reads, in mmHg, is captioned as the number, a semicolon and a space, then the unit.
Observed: 230; mmHg
